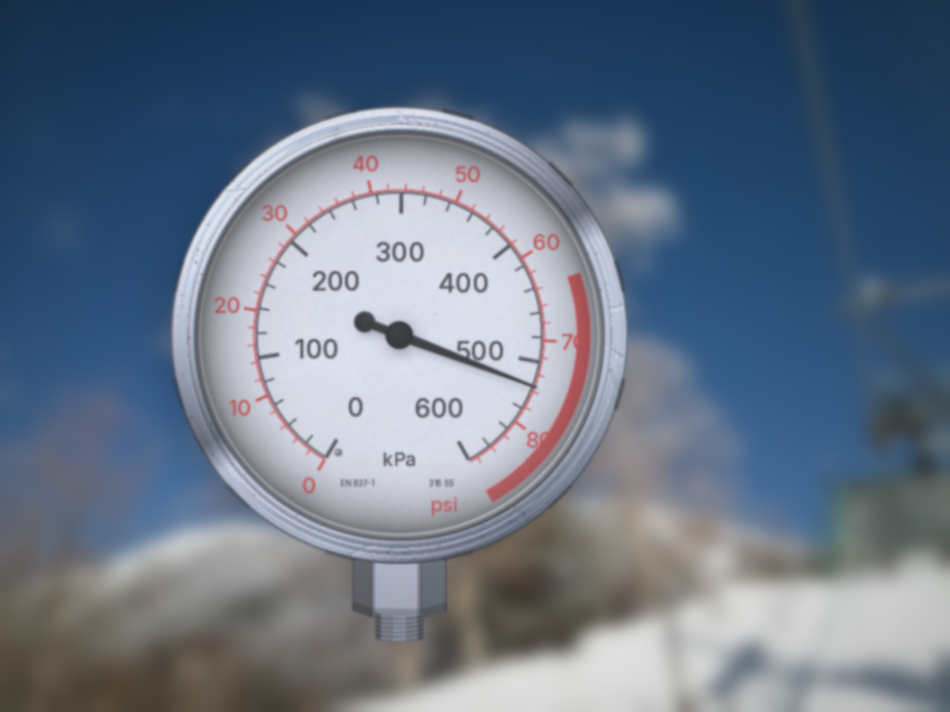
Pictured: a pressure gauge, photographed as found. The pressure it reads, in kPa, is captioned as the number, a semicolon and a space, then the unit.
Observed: 520; kPa
